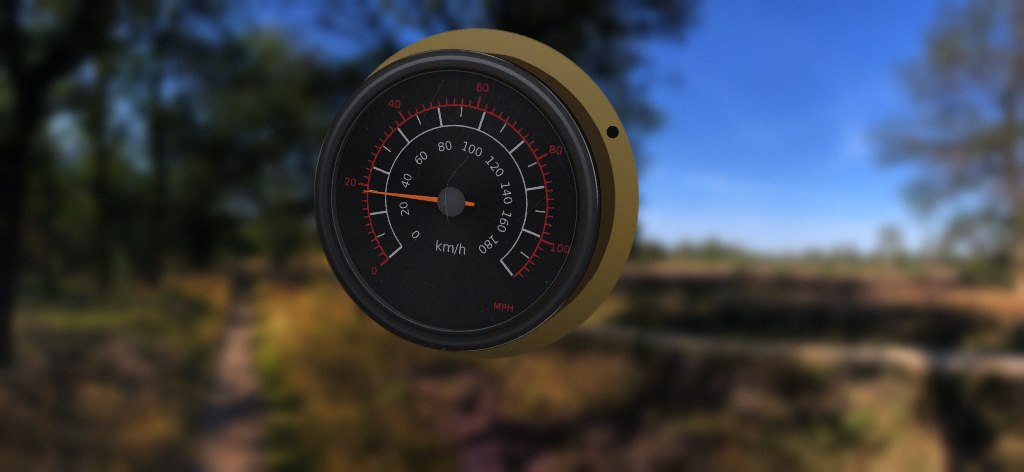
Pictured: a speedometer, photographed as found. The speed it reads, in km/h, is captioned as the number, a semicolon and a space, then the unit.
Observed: 30; km/h
